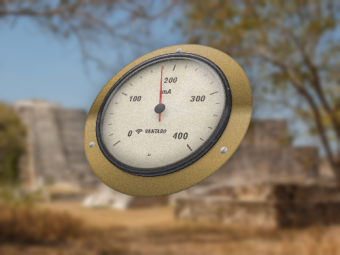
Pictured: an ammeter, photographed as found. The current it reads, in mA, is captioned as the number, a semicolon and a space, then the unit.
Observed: 180; mA
